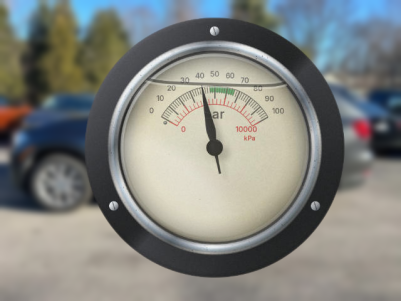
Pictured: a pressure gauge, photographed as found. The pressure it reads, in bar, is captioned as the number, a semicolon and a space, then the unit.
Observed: 40; bar
